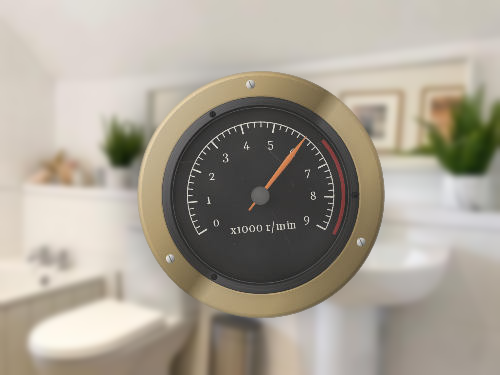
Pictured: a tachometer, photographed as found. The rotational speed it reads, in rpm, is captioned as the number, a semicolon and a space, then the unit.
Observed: 6000; rpm
